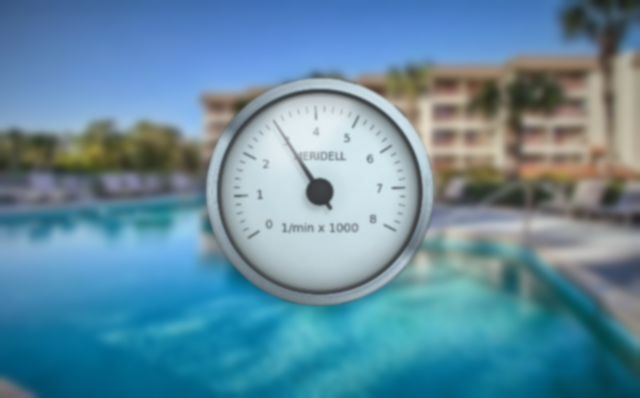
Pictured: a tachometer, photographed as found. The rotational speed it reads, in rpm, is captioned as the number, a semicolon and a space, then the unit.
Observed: 3000; rpm
